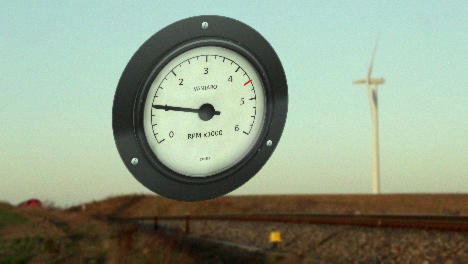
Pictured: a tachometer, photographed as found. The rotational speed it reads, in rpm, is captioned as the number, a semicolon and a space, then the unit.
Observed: 1000; rpm
